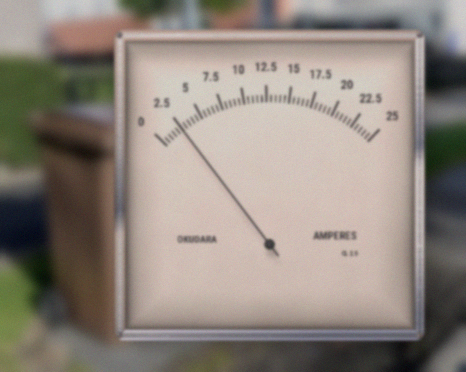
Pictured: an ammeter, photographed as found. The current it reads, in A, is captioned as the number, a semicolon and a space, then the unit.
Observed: 2.5; A
